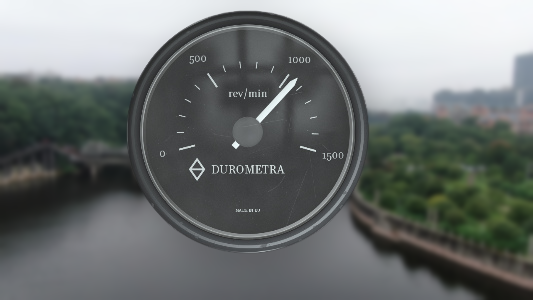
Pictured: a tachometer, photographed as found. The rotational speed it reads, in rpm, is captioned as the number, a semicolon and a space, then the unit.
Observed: 1050; rpm
